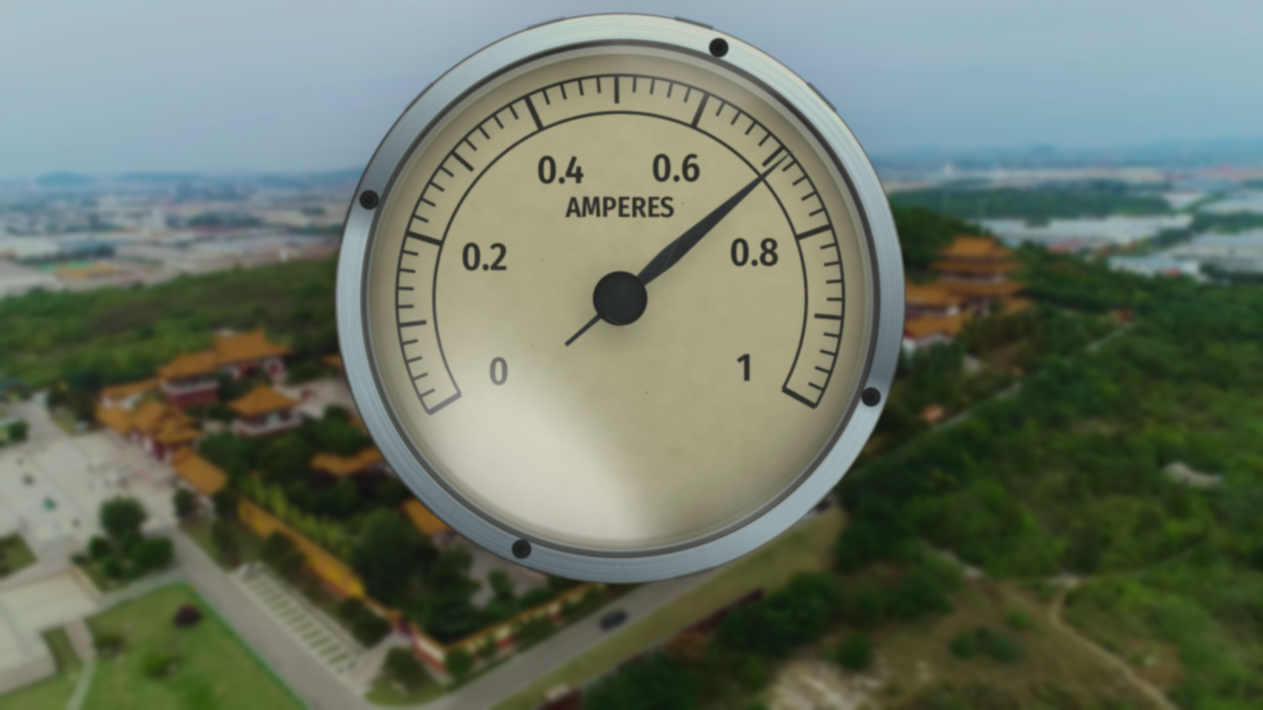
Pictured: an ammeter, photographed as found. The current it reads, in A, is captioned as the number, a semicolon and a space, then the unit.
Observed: 0.71; A
